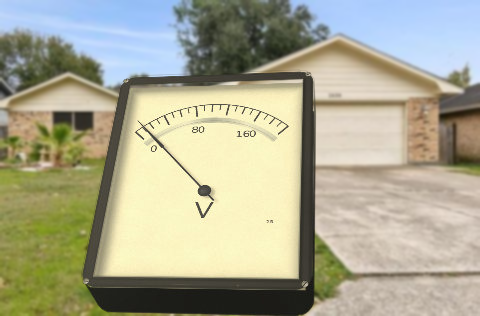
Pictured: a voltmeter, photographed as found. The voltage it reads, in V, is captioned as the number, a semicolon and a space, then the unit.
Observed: 10; V
